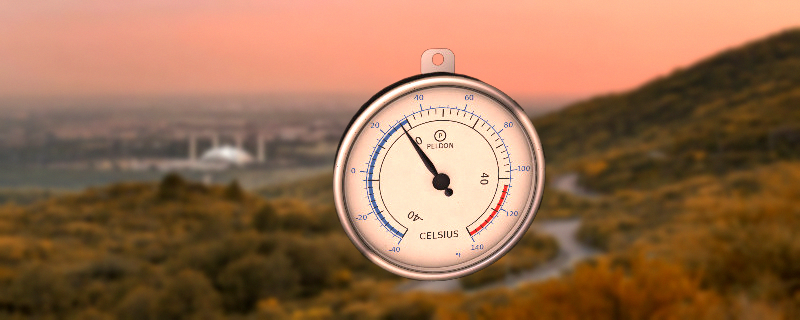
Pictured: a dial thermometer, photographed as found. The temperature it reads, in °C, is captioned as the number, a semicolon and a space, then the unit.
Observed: -2; °C
